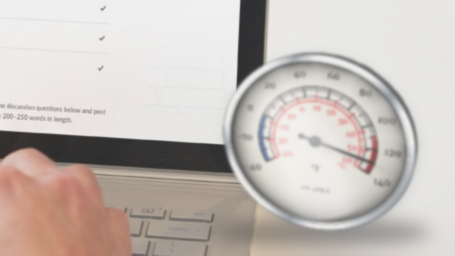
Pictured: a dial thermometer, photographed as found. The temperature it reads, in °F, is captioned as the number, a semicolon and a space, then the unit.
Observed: 130; °F
